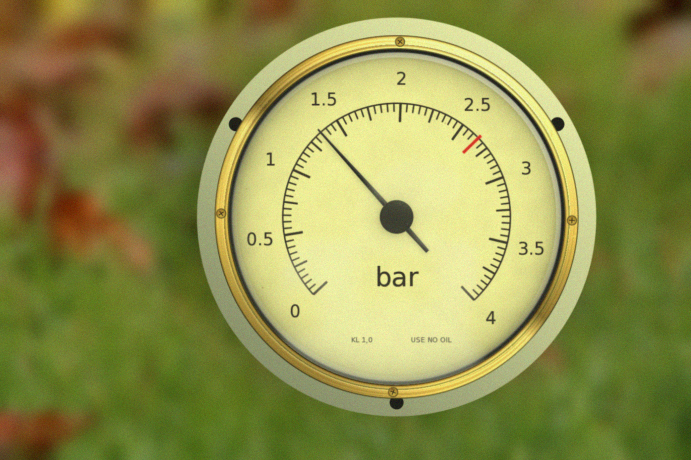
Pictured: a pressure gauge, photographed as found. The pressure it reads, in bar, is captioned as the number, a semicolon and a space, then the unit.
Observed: 1.35; bar
